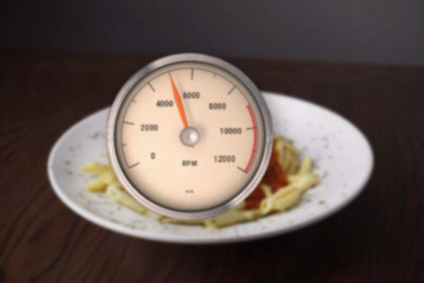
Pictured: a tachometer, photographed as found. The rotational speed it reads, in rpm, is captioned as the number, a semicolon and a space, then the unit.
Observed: 5000; rpm
